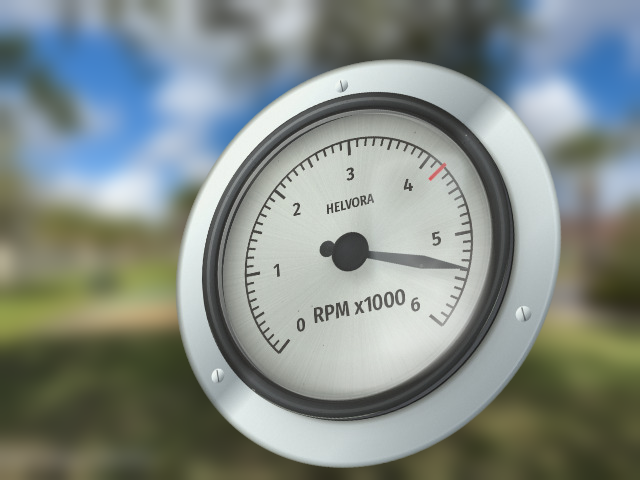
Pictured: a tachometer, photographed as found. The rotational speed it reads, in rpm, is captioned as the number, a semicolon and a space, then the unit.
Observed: 5400; rpm
